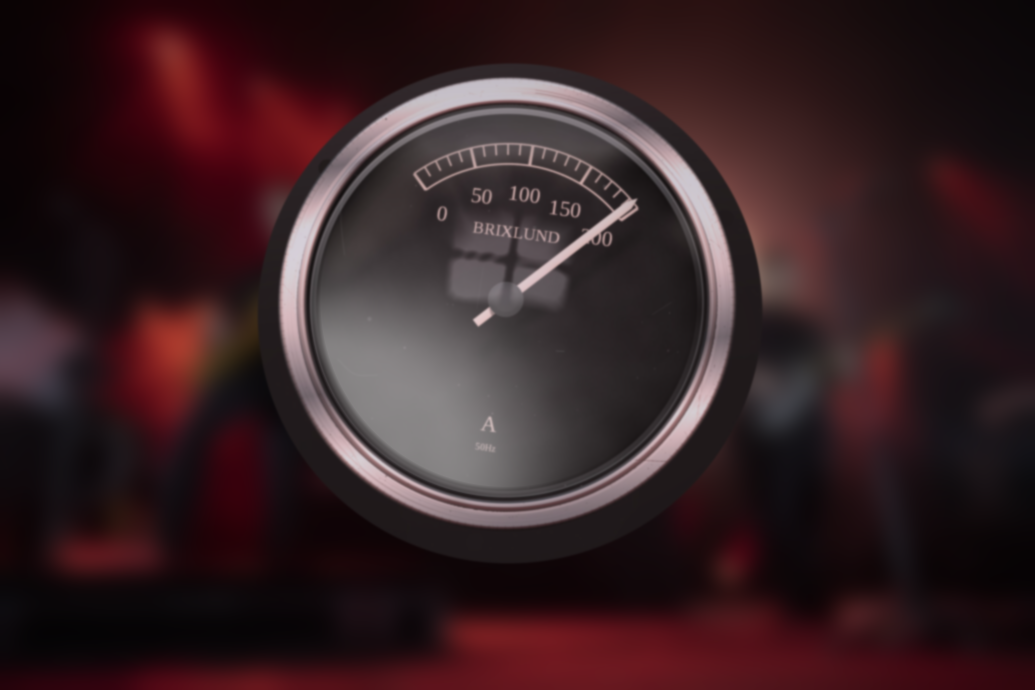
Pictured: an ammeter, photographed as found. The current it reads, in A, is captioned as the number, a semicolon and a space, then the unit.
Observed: 195; A
